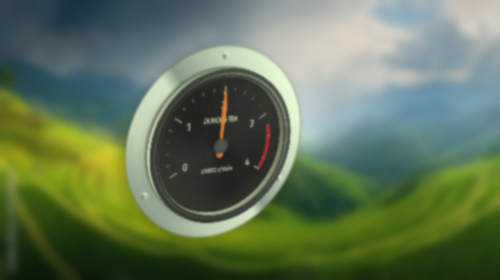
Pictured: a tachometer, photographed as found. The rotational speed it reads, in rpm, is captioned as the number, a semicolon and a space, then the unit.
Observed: 2000; rpm
